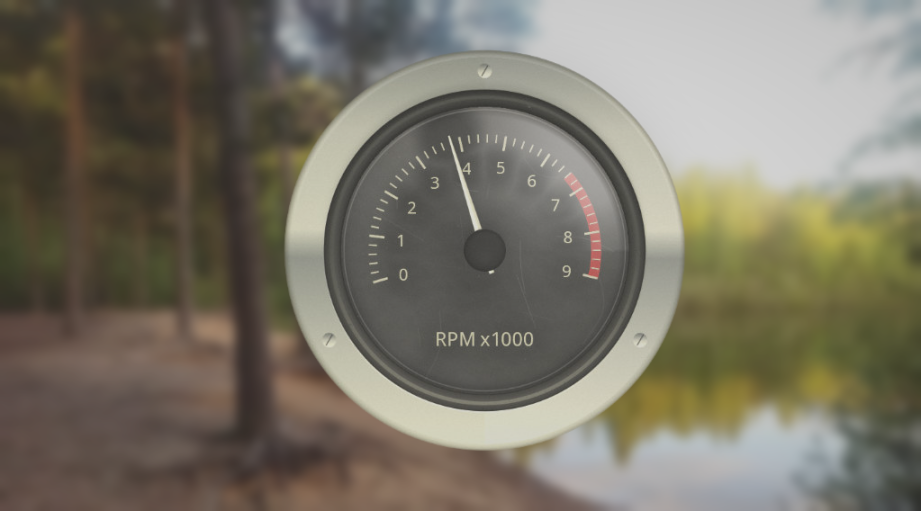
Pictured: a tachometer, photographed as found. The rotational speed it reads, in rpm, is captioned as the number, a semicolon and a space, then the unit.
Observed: 3800; rpm
